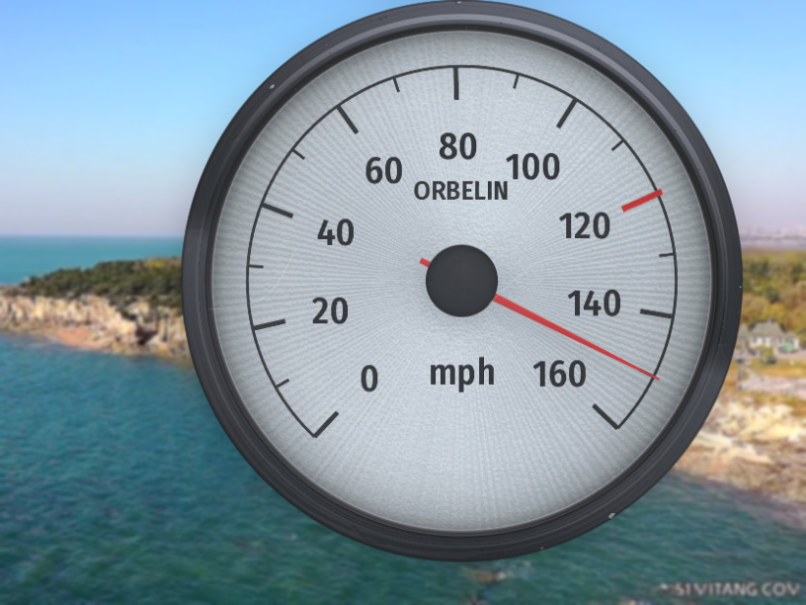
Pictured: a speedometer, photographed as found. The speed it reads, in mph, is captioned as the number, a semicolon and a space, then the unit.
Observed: 150; mph
